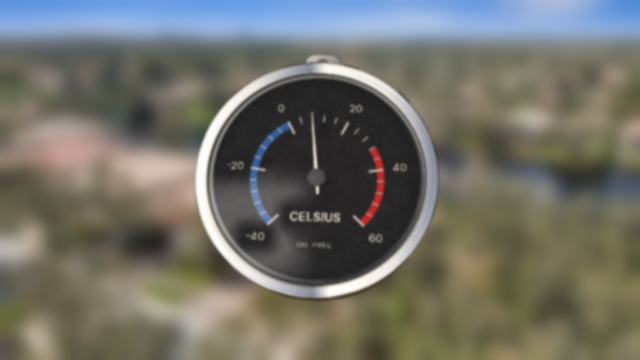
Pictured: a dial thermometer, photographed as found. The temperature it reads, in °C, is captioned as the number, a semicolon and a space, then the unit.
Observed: 8; °C
